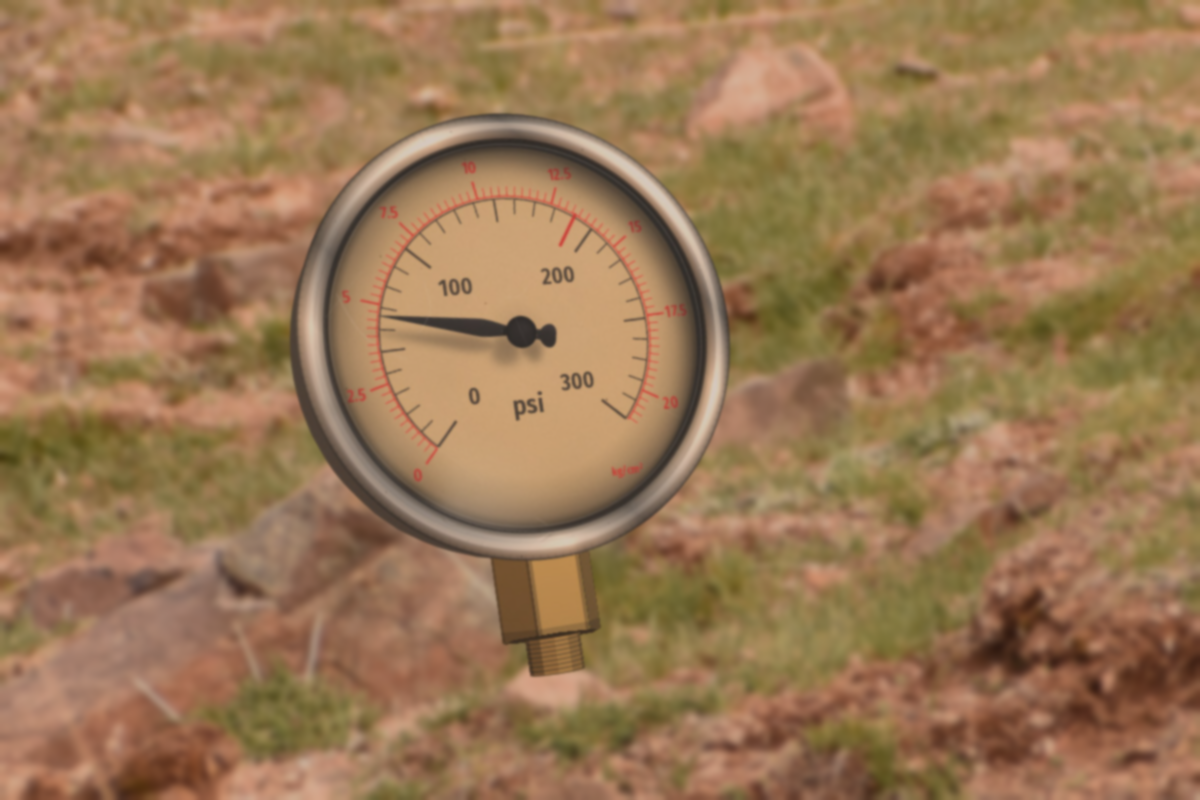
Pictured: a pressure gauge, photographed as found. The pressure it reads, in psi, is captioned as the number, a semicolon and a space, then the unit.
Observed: 65; psi
